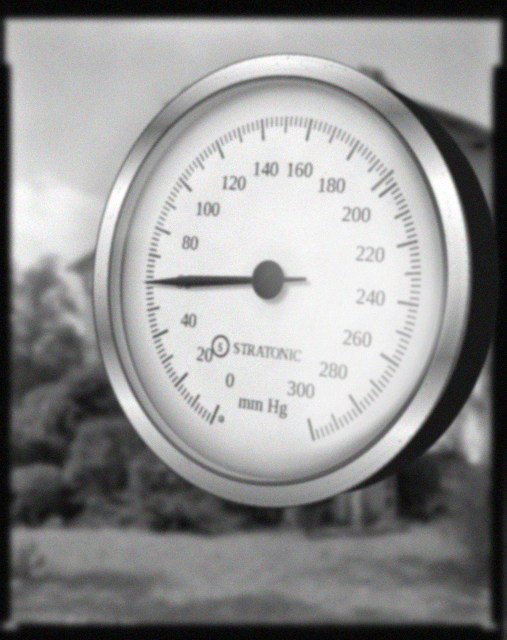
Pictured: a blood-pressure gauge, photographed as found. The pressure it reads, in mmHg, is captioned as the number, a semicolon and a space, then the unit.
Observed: 60; mmHg
